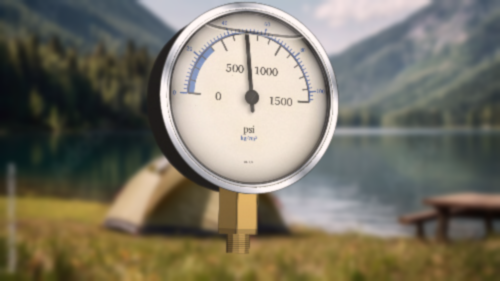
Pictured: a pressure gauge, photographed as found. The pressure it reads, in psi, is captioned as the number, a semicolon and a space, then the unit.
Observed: 700; psi
